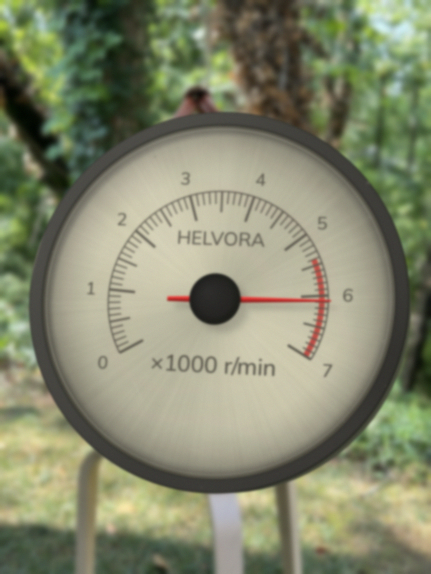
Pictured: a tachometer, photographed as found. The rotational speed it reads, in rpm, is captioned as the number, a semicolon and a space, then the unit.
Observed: 6100; rpm
